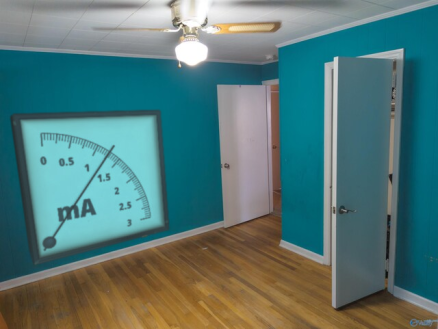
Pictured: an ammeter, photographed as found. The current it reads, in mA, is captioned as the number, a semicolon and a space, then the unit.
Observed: 1.25; mA
